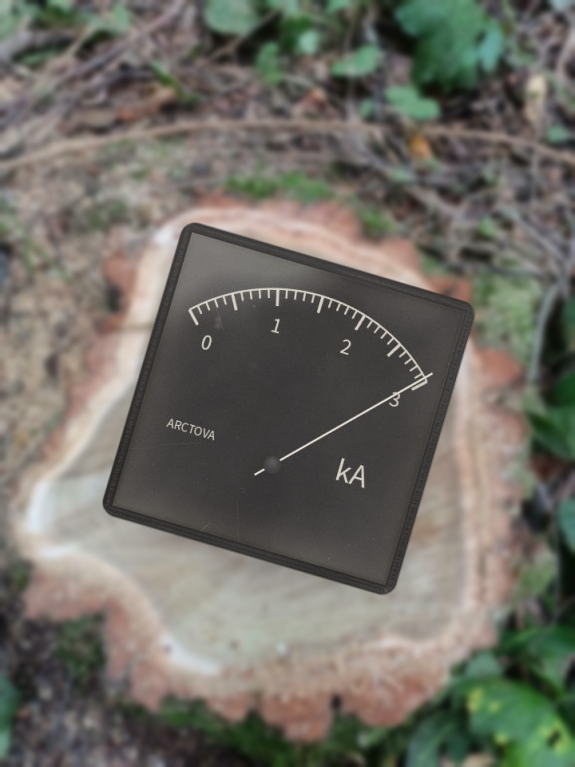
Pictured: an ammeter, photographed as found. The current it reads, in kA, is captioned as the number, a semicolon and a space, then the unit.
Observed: 2.95; kA
